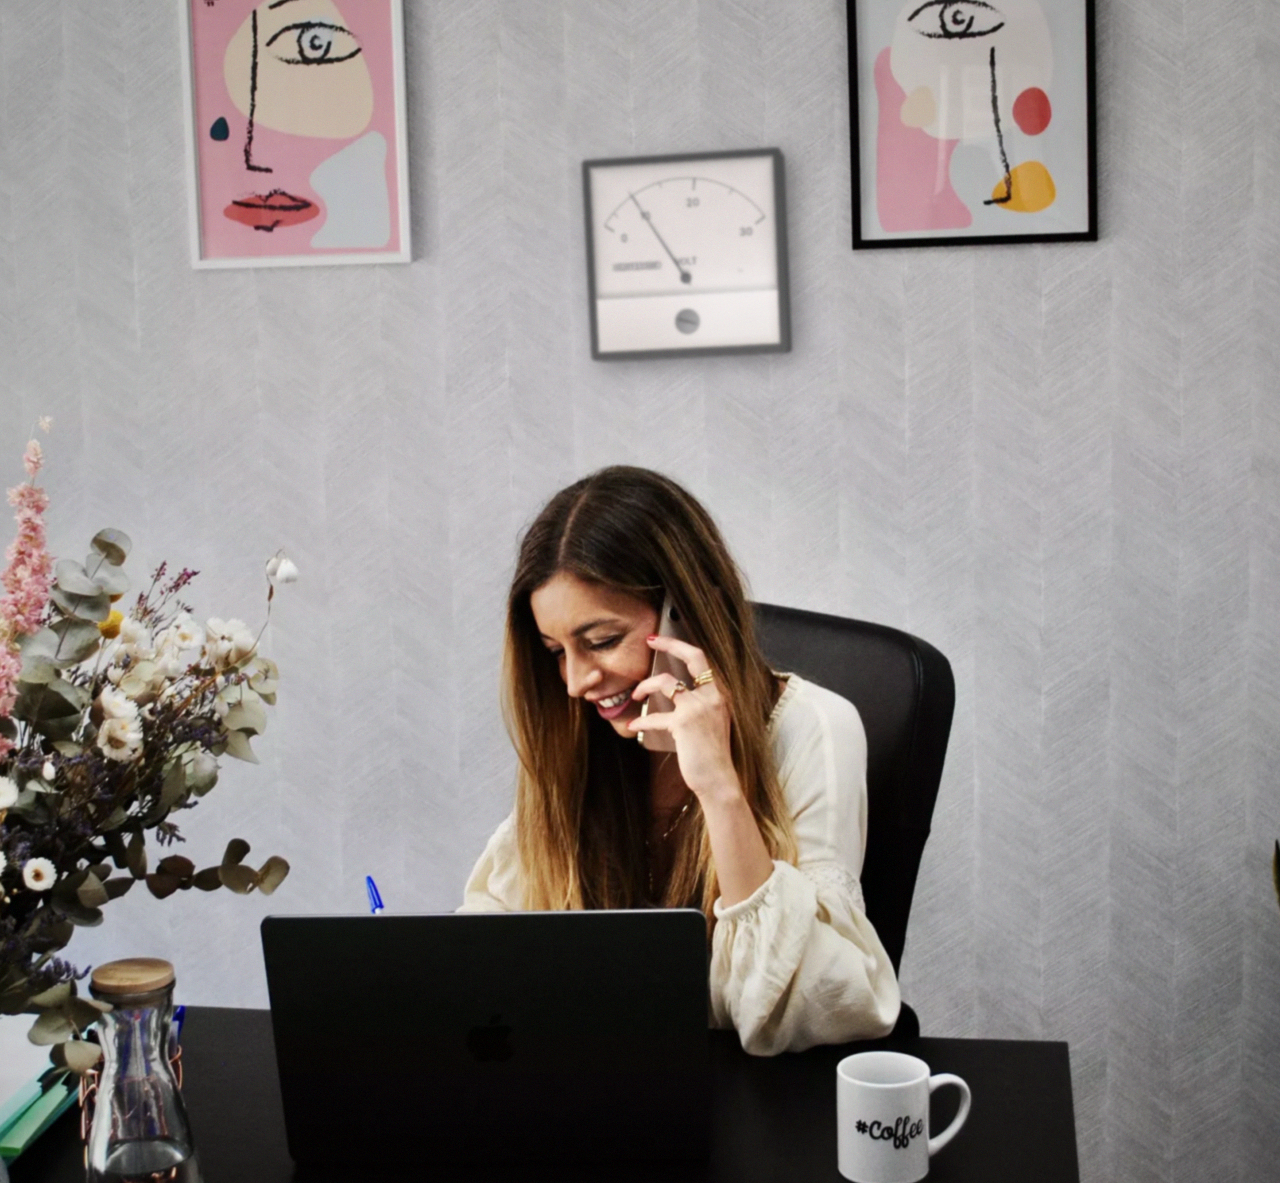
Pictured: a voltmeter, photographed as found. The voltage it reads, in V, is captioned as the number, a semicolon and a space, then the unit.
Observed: 10; V
